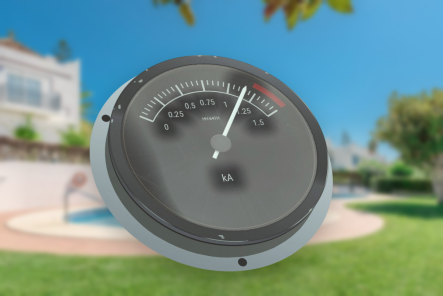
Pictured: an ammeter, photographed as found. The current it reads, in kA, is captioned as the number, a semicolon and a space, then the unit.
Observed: 1.15; kA
